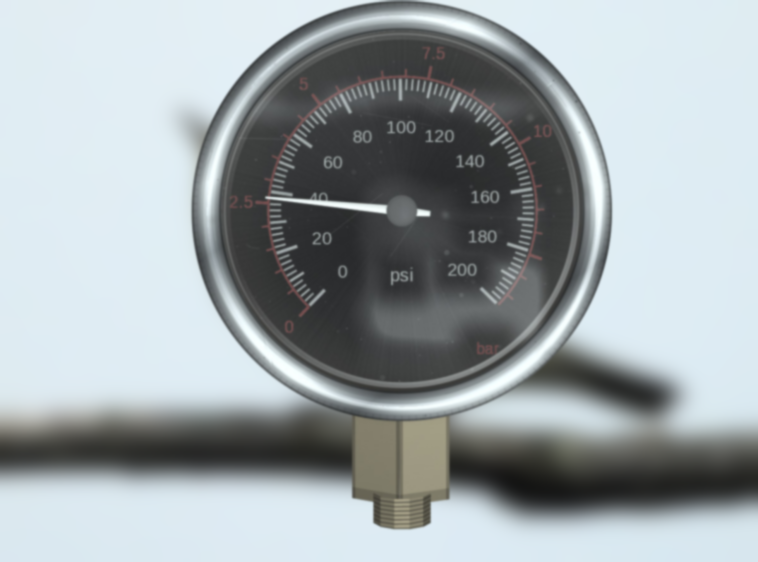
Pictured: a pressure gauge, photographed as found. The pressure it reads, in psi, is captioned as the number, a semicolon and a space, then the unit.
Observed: 38; psi
